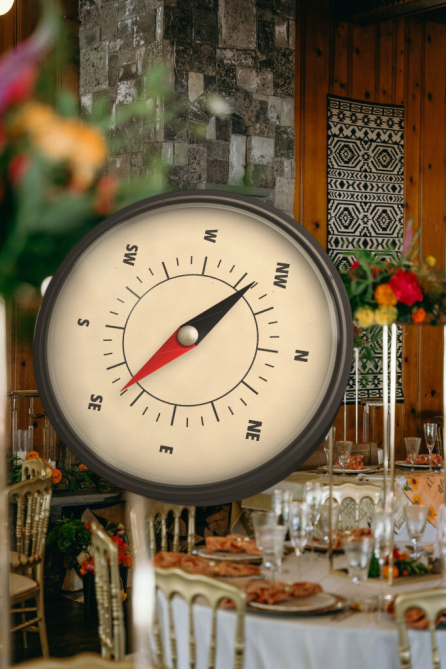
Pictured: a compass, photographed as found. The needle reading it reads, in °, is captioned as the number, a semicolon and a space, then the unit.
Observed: 130; °
